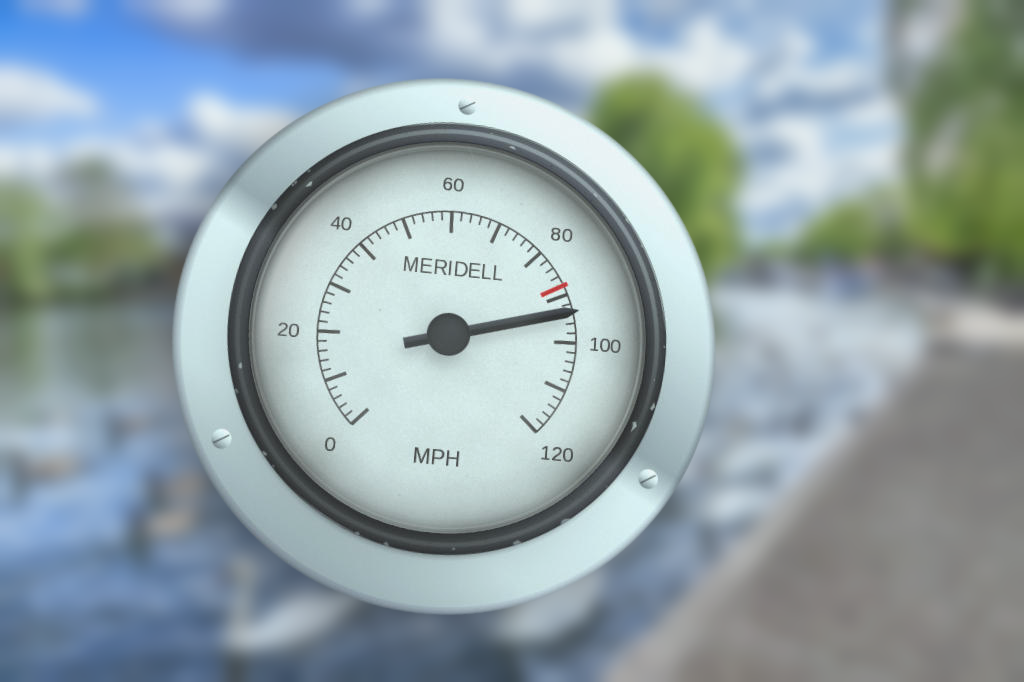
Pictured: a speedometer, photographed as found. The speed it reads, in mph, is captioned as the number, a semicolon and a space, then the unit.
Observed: 94; mph
